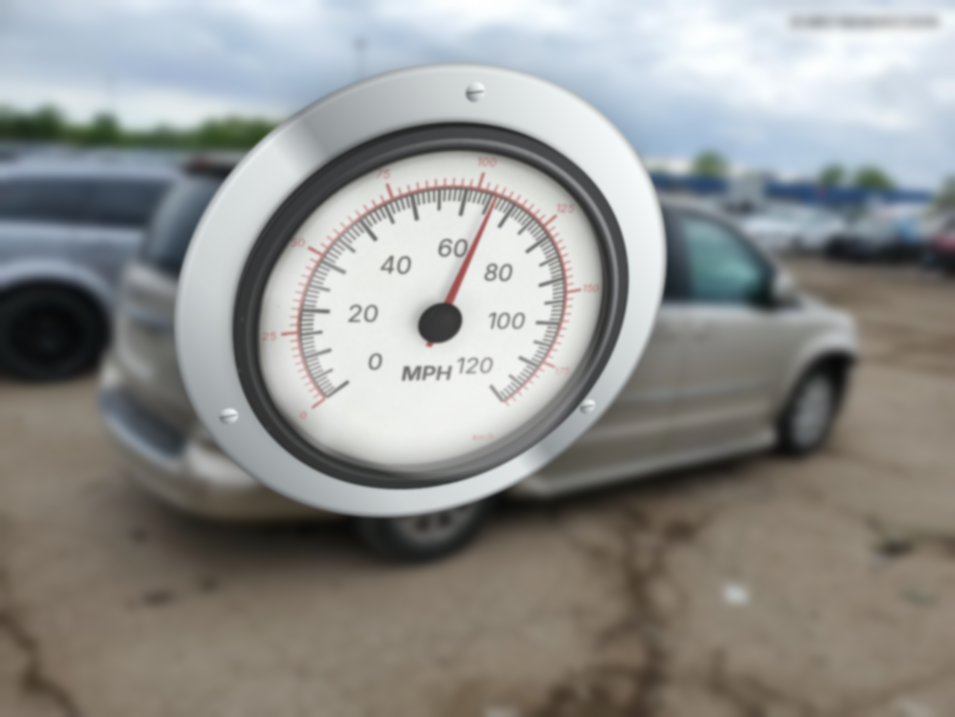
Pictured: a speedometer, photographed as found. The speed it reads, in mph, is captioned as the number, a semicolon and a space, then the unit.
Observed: 65; mph
